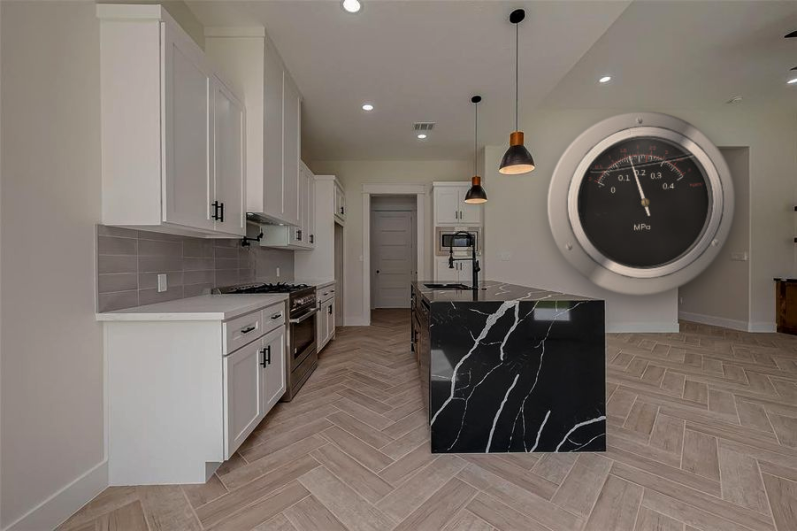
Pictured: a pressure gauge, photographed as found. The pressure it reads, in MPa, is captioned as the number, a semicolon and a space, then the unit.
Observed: 0.15; MPa
